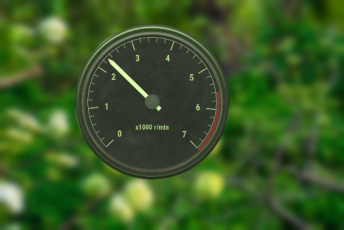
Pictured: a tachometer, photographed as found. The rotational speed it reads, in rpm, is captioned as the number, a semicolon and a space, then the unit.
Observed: 2300; rpm
